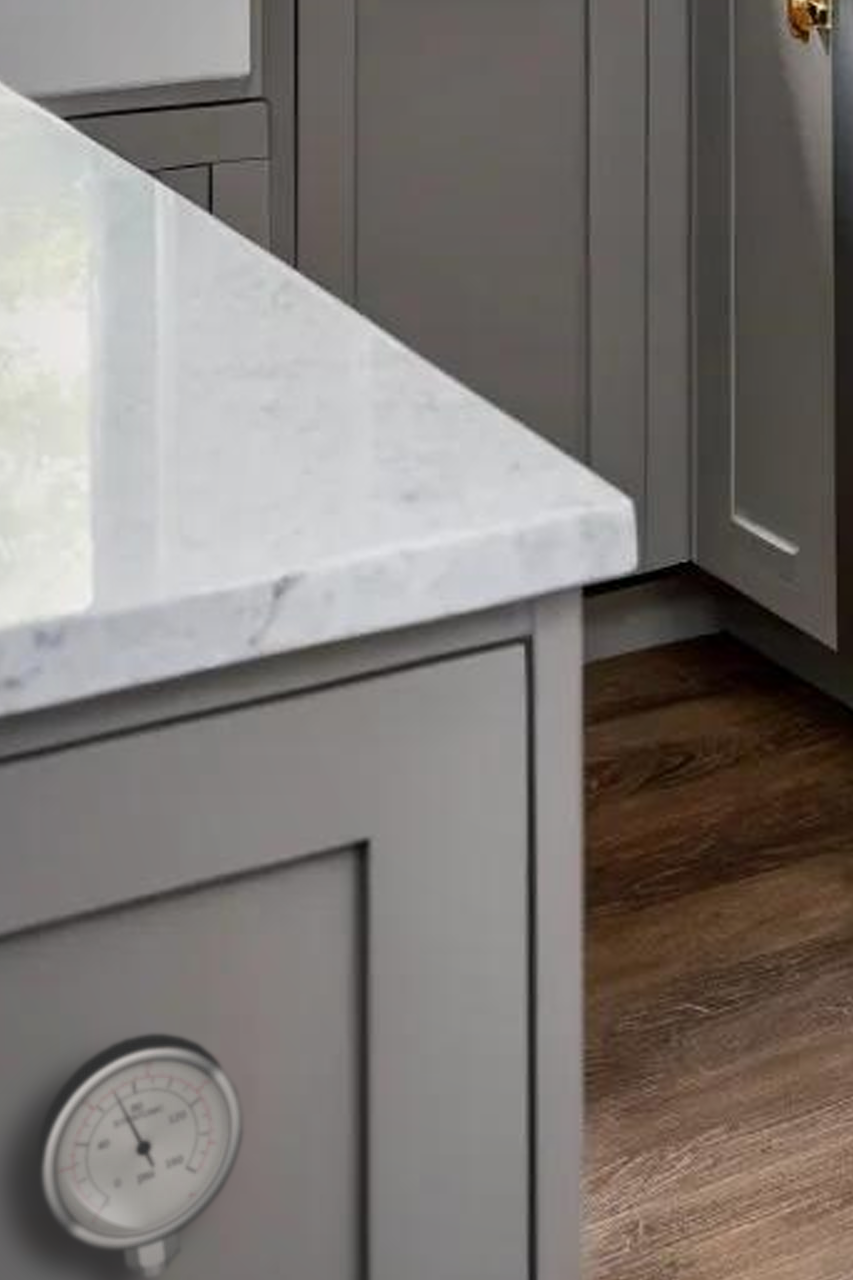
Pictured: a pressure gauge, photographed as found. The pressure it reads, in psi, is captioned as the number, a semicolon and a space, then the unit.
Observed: 70; psi
